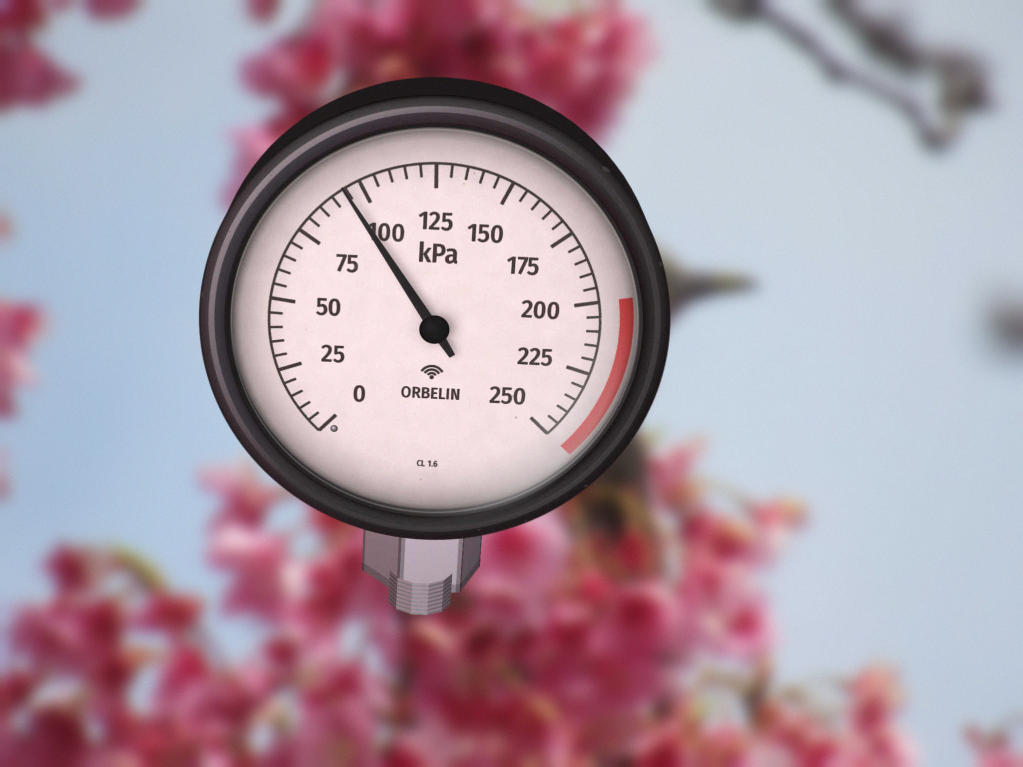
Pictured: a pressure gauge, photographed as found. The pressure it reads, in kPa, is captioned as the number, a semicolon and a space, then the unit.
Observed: 95; kPa
